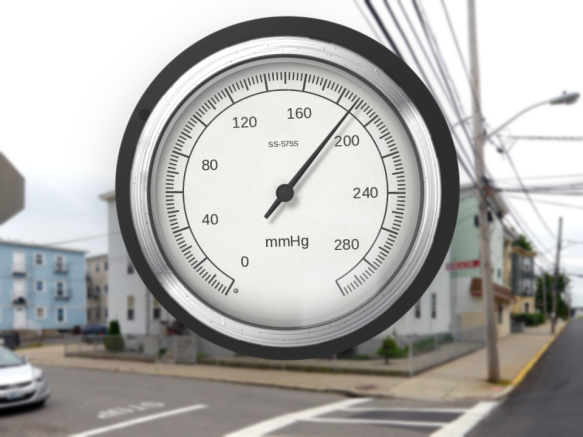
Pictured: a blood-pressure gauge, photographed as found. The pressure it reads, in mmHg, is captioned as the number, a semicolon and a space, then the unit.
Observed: 188; mmHg
